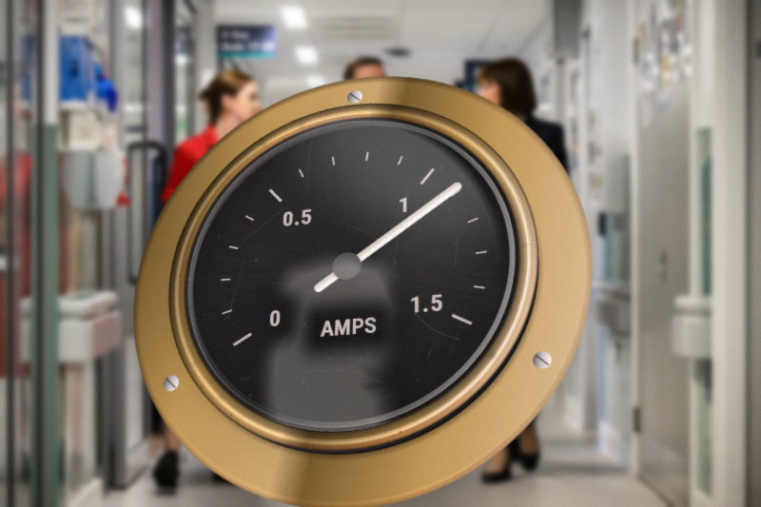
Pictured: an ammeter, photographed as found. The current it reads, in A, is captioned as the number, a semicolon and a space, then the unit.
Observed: 1.1; A
